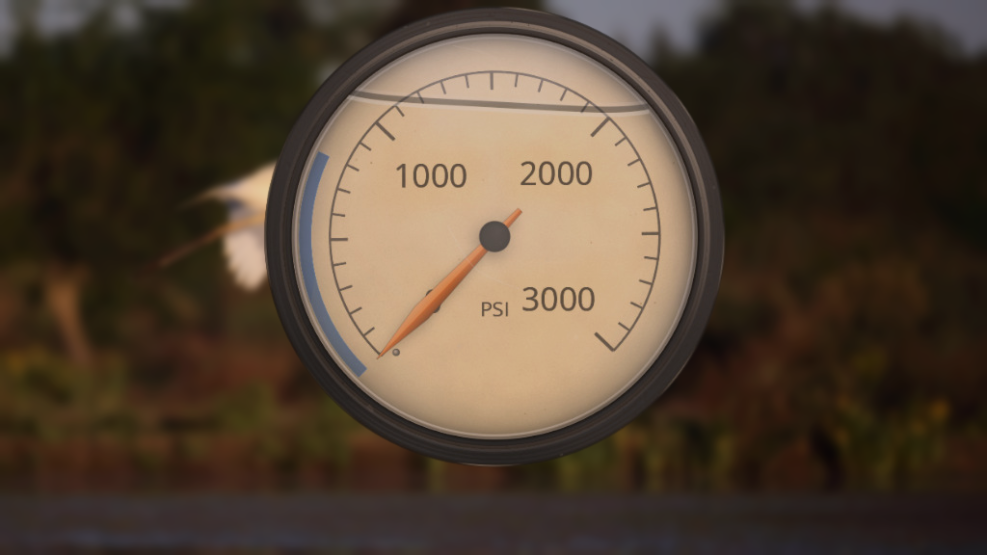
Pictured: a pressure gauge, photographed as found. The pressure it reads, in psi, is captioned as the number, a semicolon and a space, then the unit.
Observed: 0; psi
